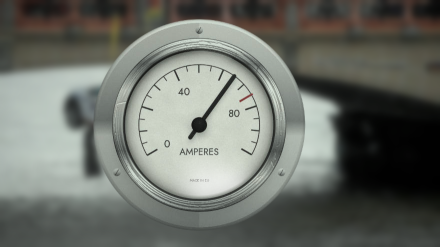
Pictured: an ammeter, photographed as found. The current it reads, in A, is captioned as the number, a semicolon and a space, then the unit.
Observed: 65; A
